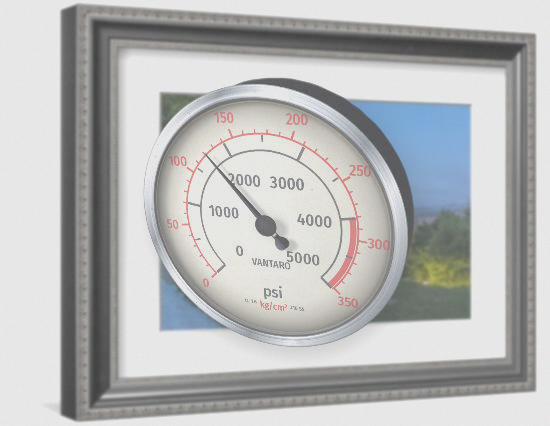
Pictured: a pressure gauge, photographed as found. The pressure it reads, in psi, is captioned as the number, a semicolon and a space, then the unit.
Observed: 1750; psi
